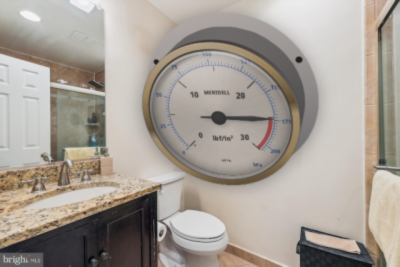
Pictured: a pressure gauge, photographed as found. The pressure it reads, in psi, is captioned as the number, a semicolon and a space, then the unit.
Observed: 25; psi
